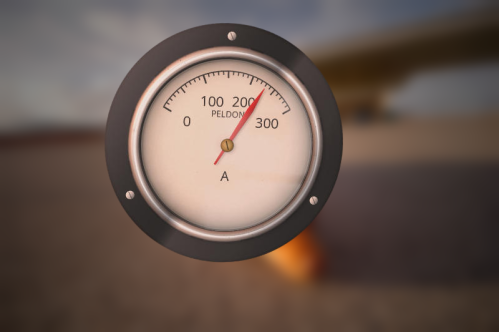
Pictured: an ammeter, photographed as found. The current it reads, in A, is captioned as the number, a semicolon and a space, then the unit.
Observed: 230; A
